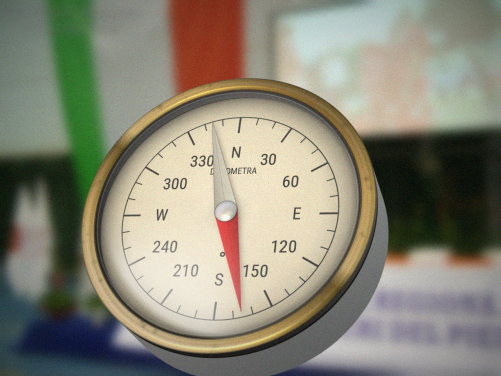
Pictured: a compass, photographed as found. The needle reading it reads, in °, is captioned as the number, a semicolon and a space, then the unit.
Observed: 165; °
